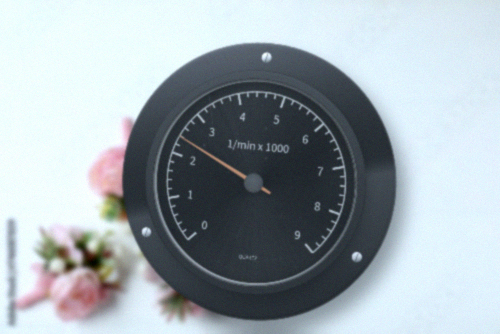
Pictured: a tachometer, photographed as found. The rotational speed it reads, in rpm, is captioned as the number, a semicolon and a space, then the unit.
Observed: 2400; rpm
